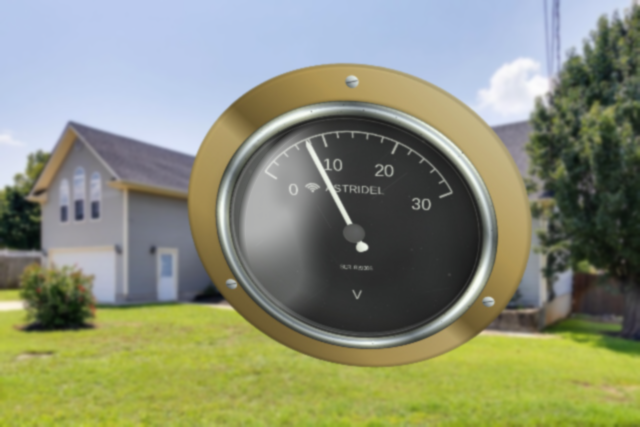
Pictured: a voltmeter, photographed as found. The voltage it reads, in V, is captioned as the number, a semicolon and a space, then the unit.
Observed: 8; V
